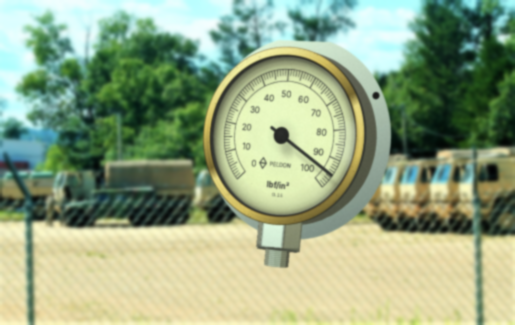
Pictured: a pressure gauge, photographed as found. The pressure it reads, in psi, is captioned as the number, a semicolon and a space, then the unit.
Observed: 95; psi
